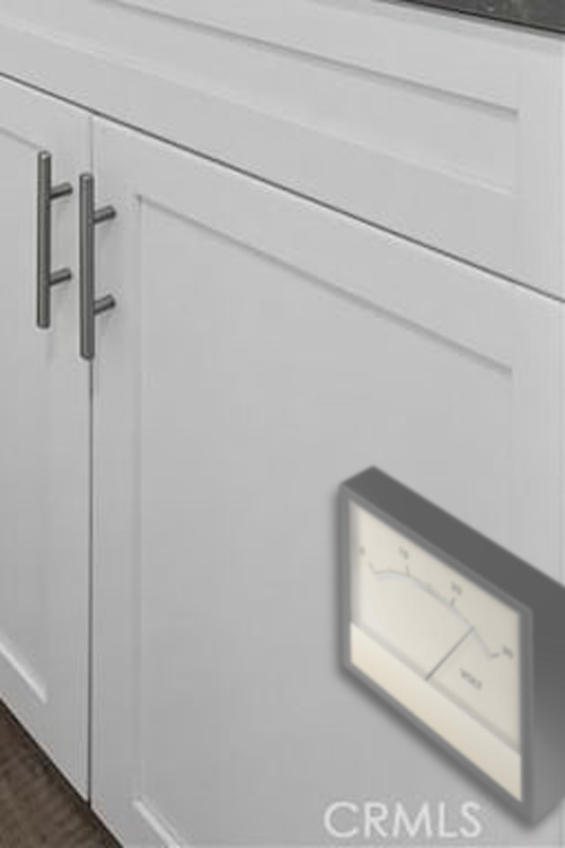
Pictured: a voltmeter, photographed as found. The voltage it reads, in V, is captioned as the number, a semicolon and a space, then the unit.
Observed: 25; V
